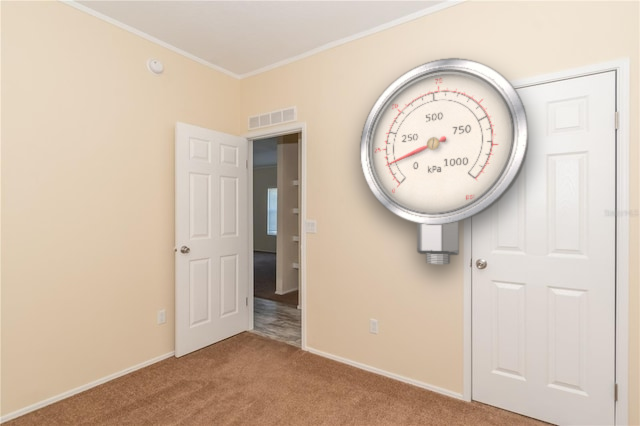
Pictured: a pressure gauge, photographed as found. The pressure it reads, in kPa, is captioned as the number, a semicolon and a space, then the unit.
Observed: 100; kPa
